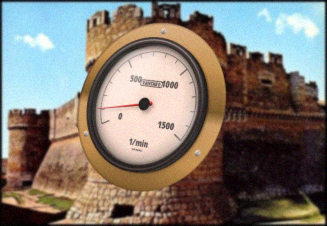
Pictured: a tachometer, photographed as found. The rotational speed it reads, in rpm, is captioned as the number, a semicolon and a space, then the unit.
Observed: 100; rpm
